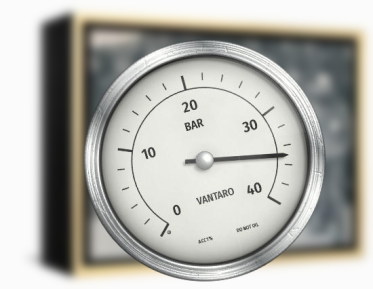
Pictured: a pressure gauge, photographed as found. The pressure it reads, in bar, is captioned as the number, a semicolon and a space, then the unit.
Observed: 35; bar
